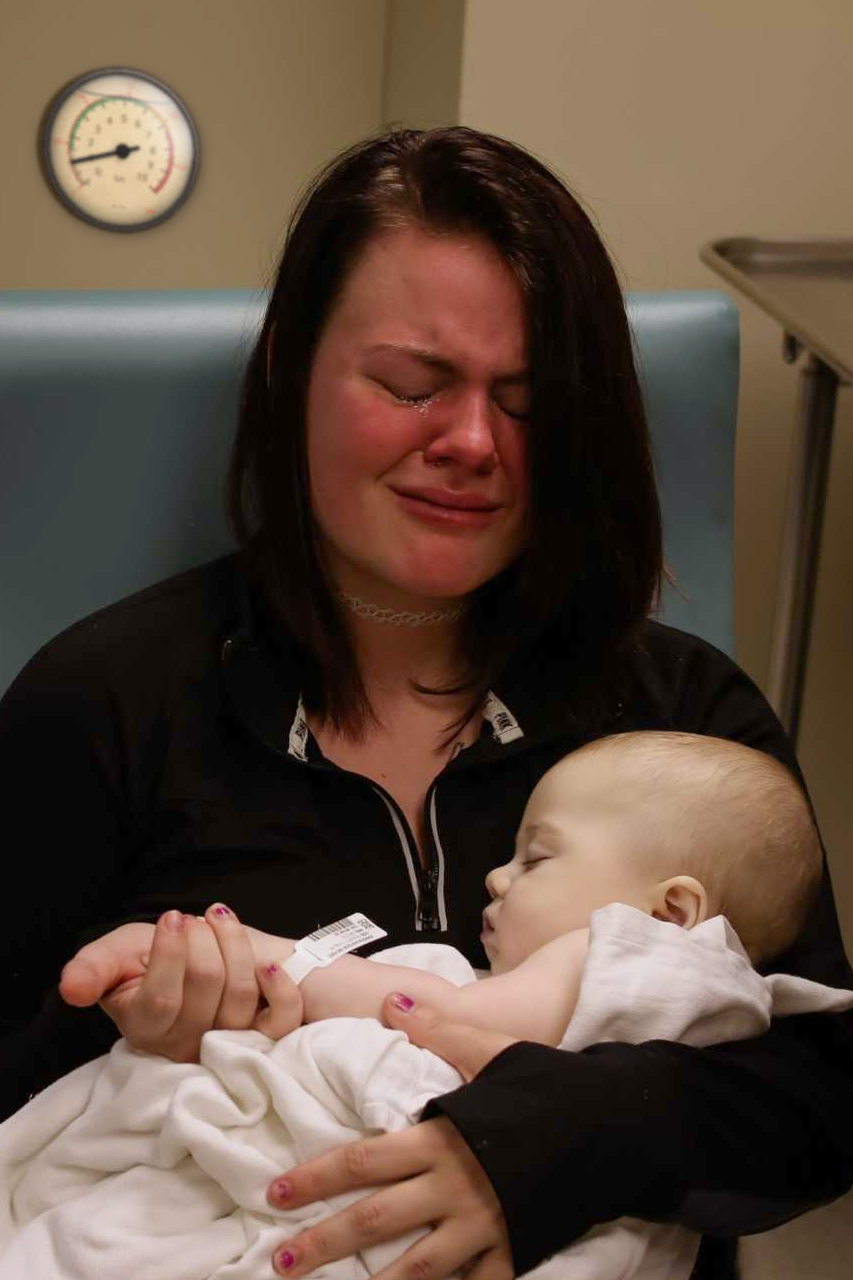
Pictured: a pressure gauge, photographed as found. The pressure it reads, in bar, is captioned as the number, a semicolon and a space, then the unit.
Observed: 1; bar
